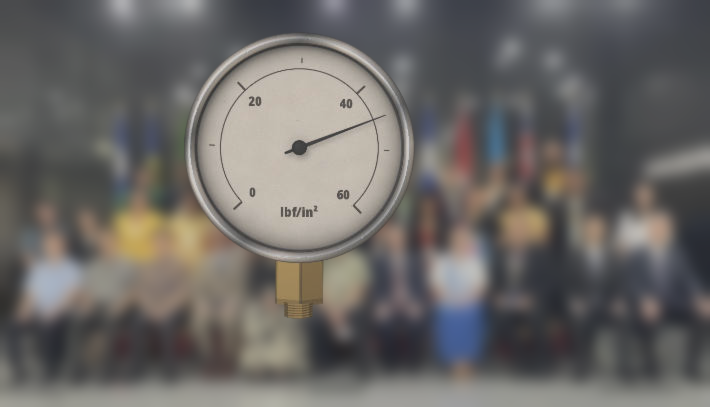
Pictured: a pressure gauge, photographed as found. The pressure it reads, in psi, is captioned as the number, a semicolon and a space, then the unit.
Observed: 45; psi
